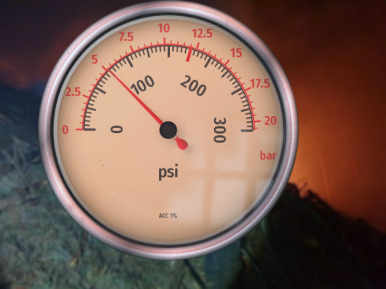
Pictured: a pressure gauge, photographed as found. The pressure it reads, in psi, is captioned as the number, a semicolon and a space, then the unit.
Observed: 75; psi
